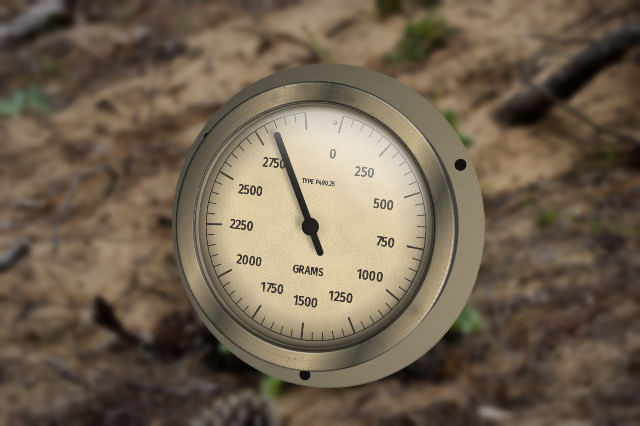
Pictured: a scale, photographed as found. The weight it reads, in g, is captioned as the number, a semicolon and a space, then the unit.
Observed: 2850; g
